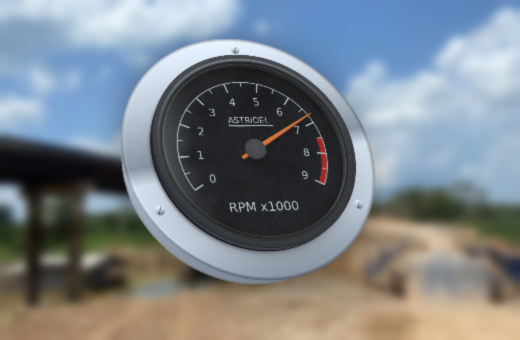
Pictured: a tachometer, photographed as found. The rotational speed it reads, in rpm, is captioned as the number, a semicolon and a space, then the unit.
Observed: 6750; rpm
